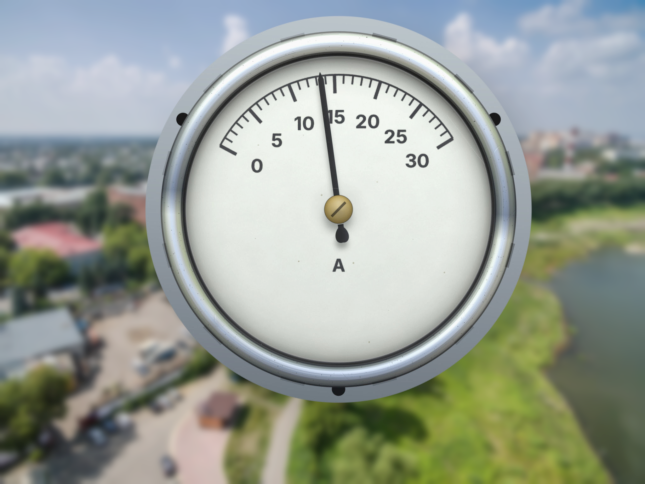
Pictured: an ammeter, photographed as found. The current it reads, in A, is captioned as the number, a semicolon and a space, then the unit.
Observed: 13.5; A
